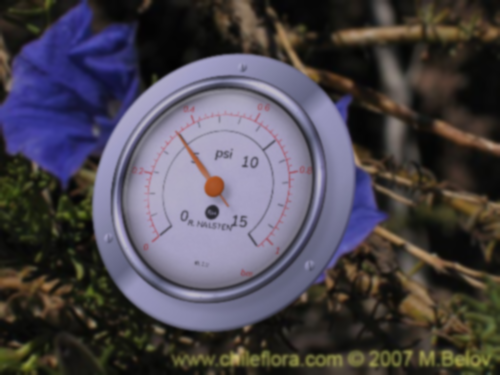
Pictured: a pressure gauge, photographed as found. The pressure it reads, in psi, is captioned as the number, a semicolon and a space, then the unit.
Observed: 5; psi
